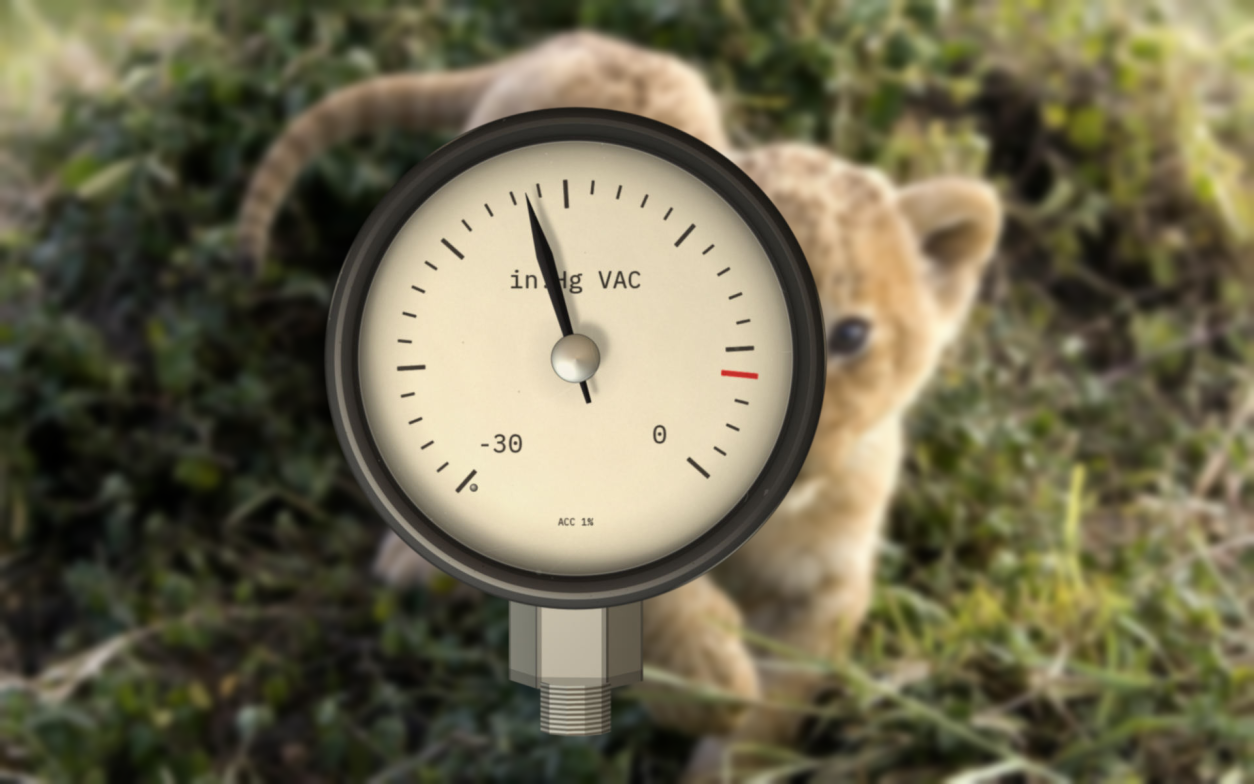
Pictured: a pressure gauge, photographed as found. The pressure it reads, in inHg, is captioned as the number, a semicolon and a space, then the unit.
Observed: -16.5; inHg
